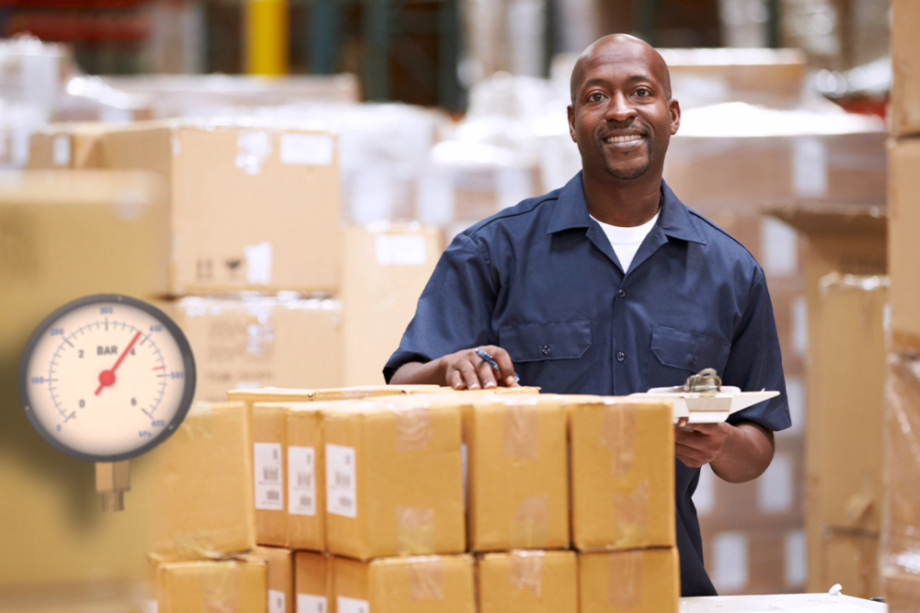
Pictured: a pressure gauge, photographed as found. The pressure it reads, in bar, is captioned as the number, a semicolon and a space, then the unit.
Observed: 3.8; bar
